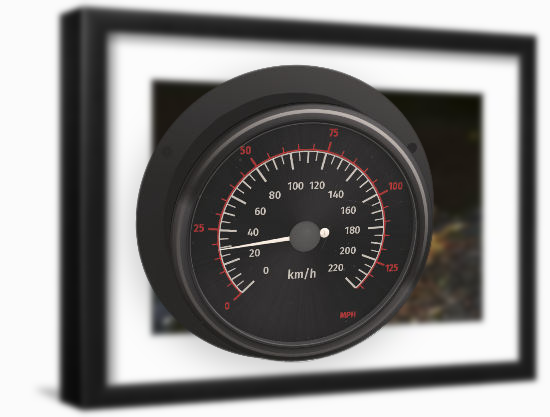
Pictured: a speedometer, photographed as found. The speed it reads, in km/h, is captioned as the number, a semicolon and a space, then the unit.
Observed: 30; km/h
